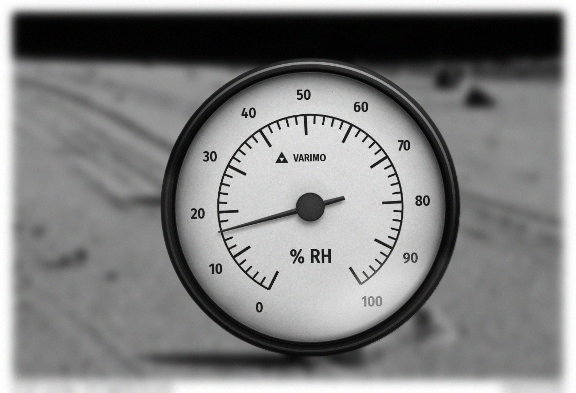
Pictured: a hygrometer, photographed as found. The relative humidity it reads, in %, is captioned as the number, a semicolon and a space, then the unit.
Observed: 16; %
